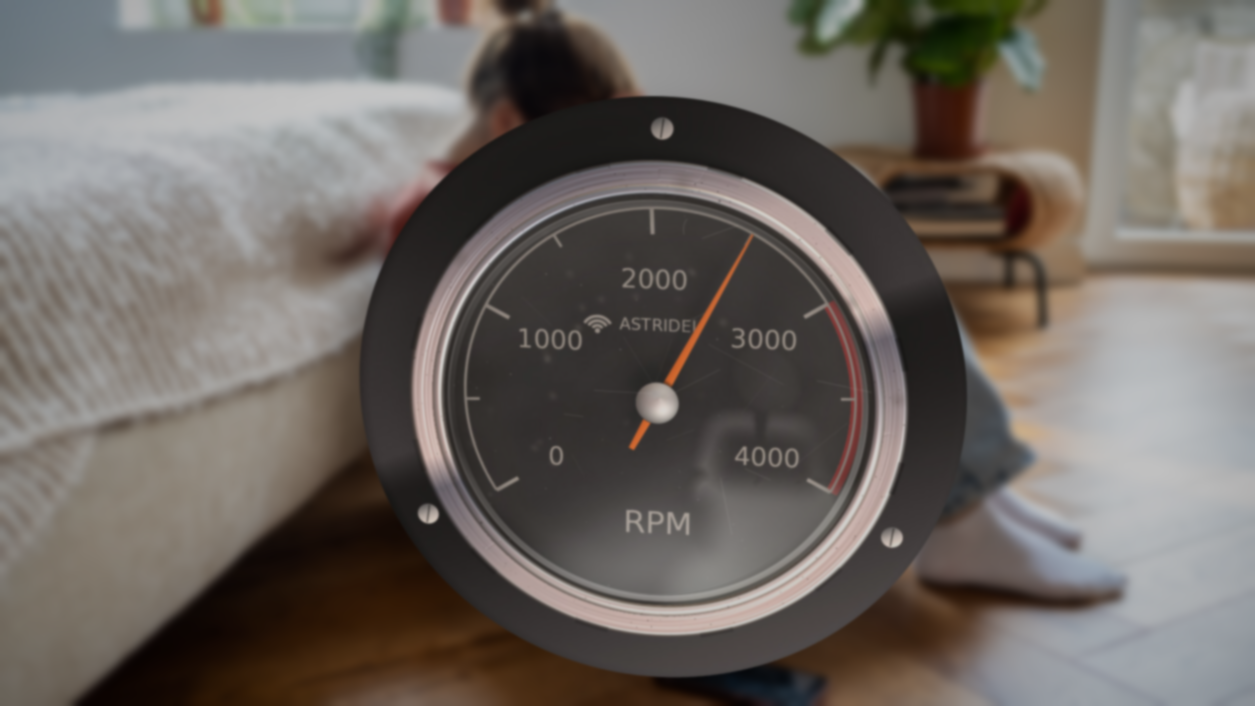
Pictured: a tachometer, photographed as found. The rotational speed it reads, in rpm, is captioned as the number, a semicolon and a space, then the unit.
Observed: 2500; rpm
